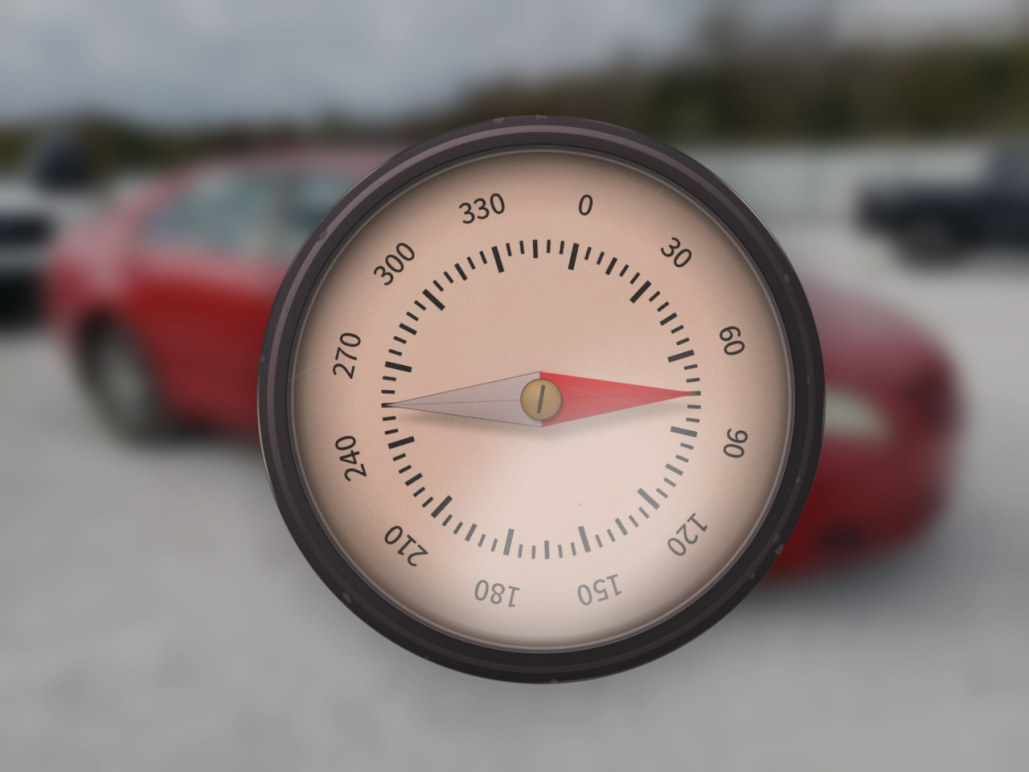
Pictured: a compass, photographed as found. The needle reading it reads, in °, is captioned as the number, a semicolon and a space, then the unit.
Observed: 75; °
